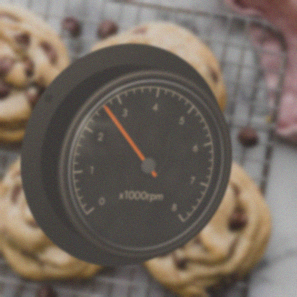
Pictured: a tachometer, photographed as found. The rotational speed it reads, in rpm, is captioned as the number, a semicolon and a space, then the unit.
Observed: 2600; rpm
